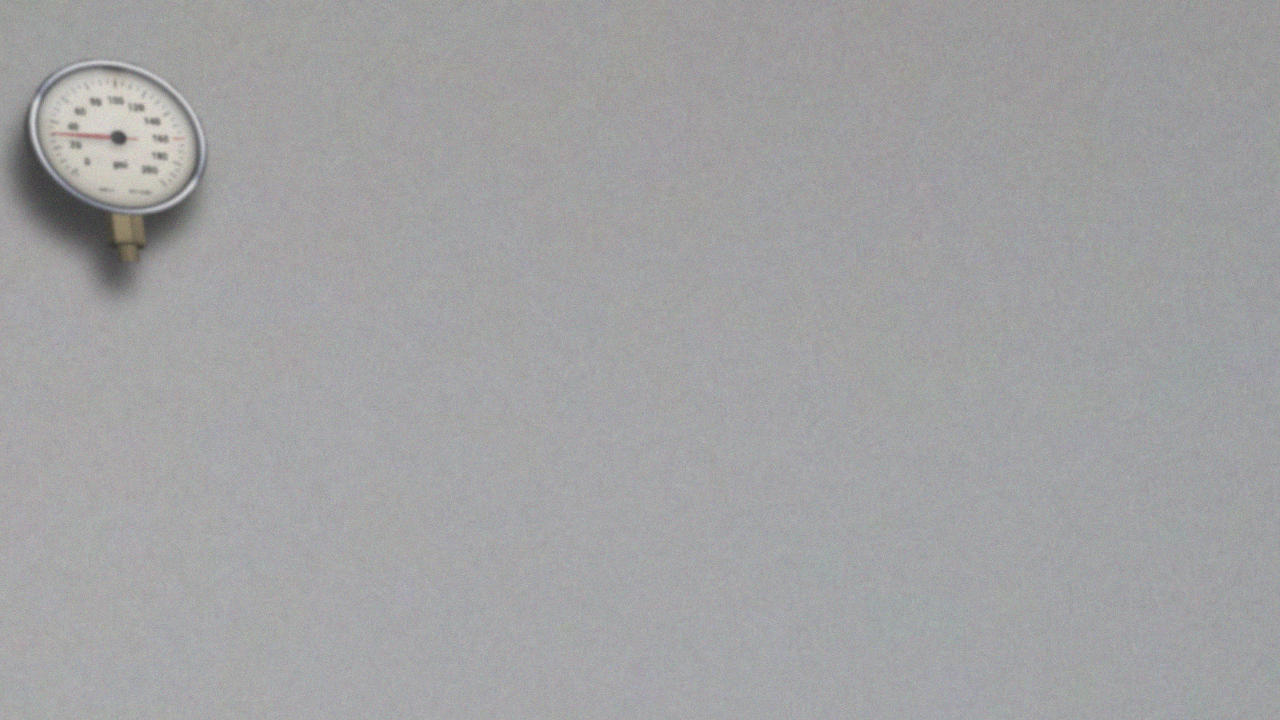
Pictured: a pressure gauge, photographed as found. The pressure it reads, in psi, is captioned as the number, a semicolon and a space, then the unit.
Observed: 30; psi
